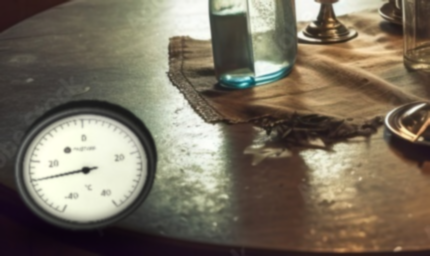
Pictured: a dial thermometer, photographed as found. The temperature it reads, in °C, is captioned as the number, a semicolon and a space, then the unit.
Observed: -26; °C
